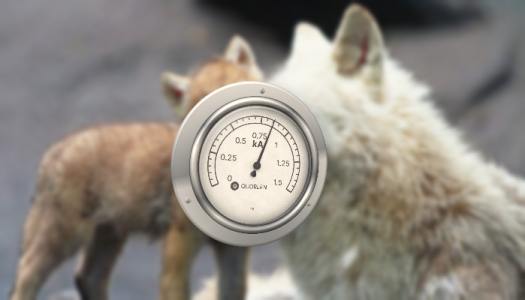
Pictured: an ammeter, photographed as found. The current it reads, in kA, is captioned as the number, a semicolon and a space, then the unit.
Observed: 0.85; kA
